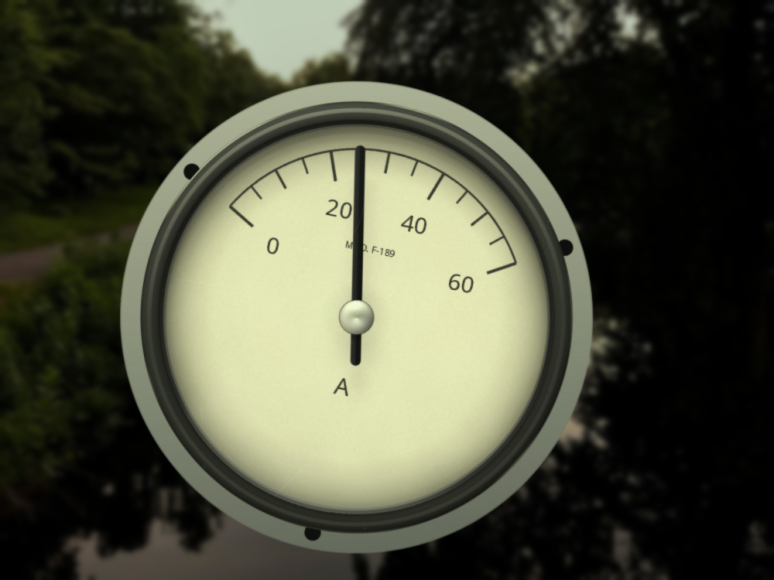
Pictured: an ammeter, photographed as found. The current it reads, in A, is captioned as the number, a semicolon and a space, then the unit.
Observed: 25; A
